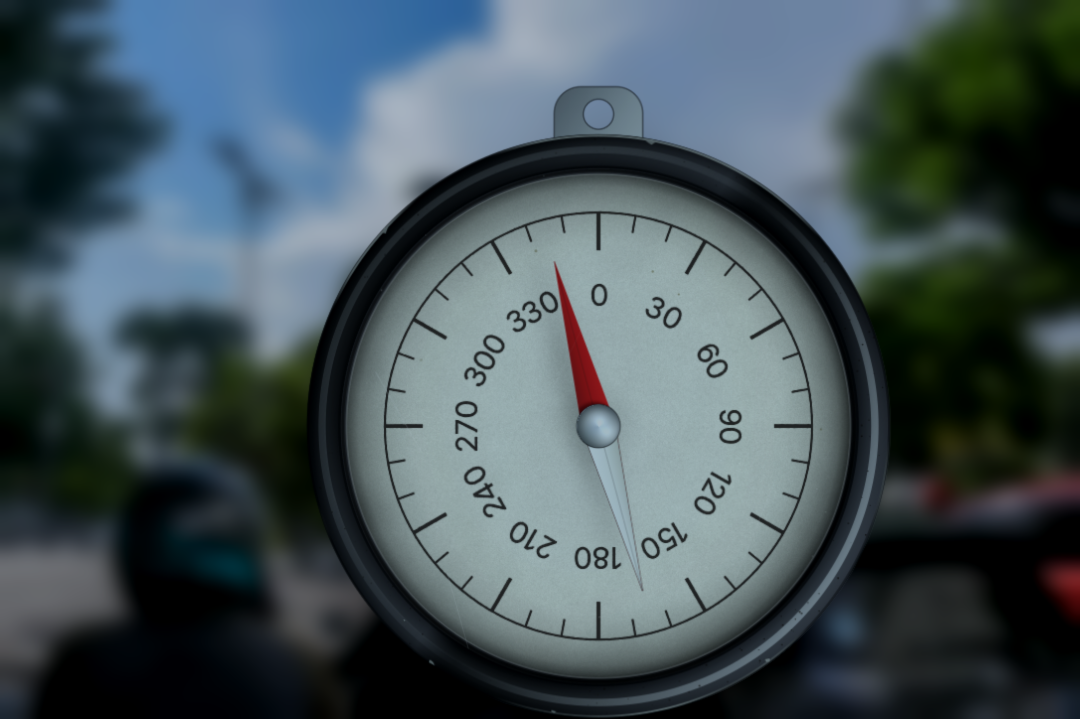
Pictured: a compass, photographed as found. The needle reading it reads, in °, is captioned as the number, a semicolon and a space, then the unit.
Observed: 345; °
